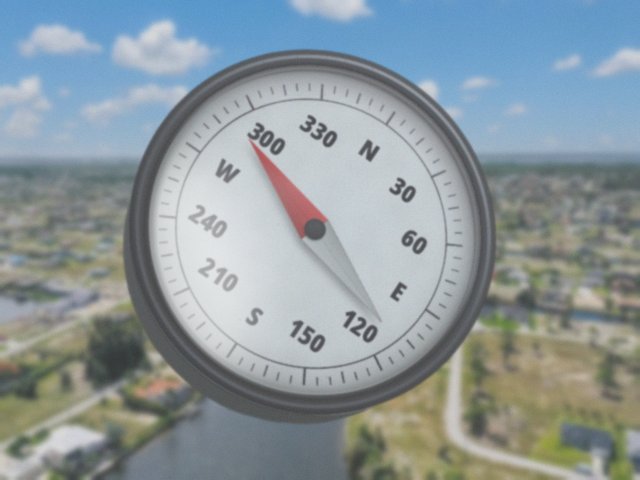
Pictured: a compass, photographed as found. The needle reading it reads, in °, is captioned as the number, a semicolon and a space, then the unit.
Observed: 290; °
